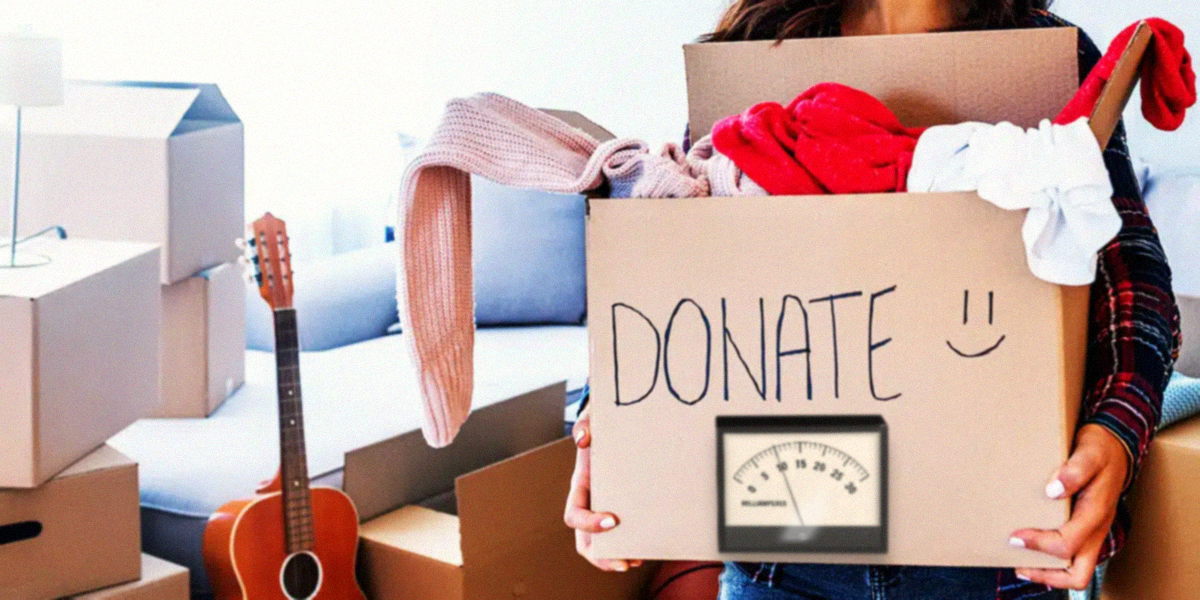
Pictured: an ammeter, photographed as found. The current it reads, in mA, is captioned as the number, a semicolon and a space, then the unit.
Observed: 10; mA
